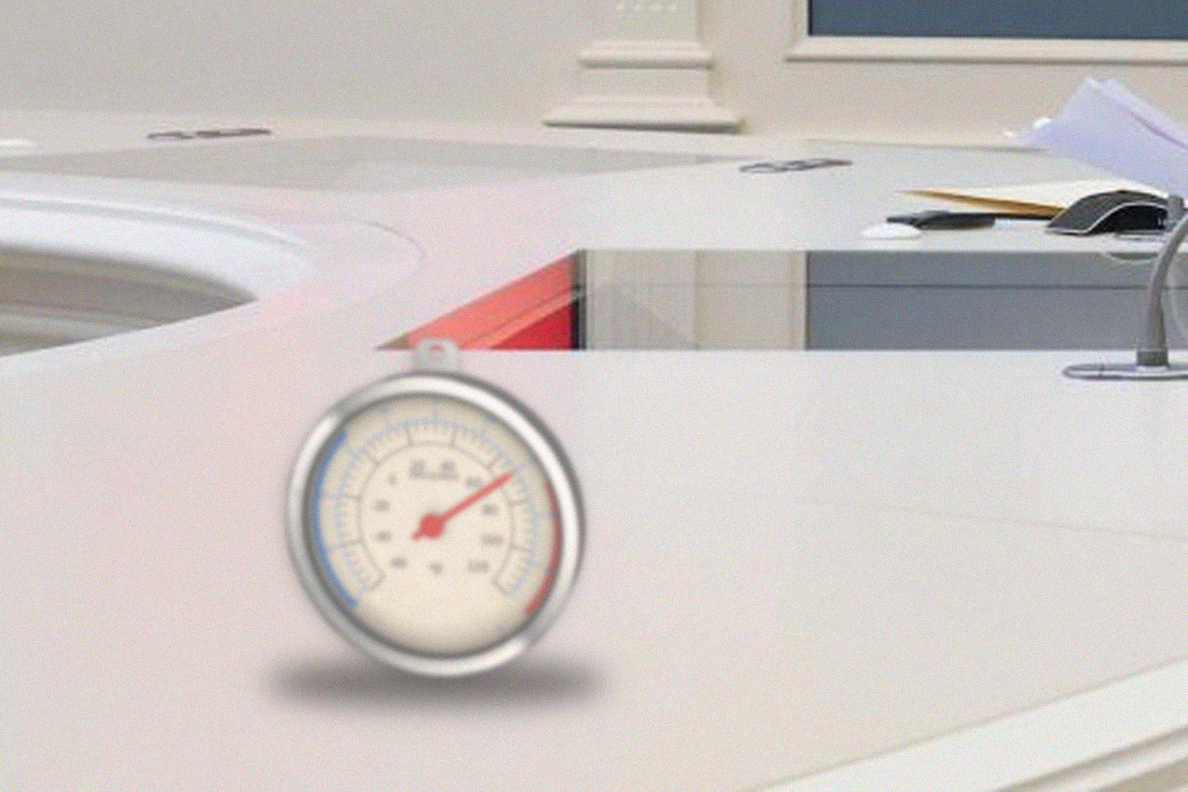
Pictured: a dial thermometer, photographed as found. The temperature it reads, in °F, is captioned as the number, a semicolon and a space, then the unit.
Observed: 68; °F
